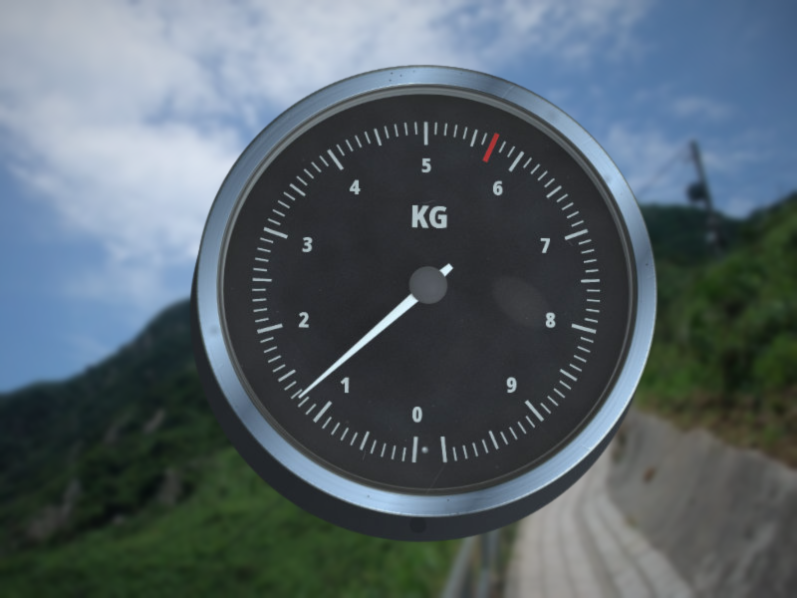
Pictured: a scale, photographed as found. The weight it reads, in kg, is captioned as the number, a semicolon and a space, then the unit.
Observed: 1.25; kg
